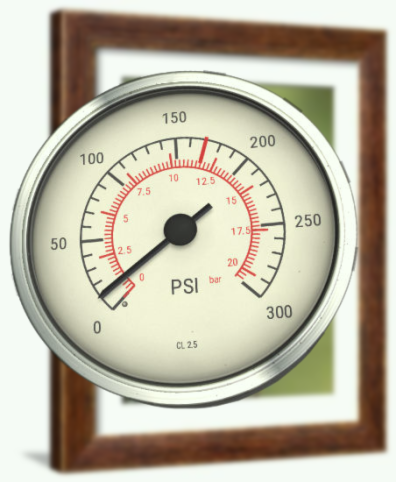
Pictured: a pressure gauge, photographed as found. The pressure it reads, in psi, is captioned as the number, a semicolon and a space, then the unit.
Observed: 10; psi
